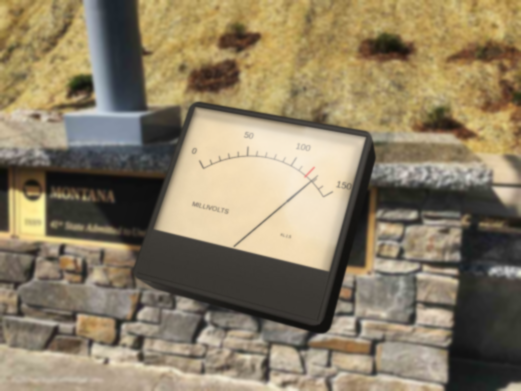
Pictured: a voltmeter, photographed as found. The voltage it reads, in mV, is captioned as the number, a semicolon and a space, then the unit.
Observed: 130; mV
